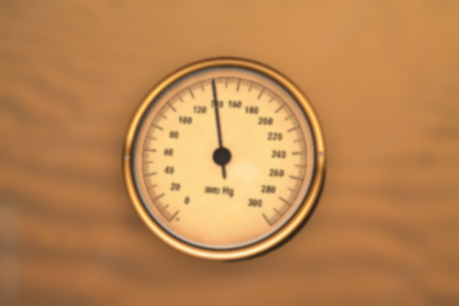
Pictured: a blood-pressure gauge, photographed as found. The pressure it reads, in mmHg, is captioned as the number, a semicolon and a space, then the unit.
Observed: 140; mmHg
